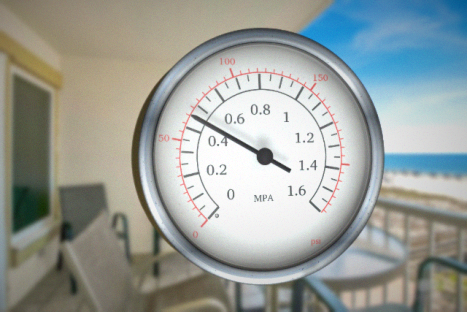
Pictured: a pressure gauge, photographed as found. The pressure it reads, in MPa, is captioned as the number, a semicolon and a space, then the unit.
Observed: 0.45; MPa
